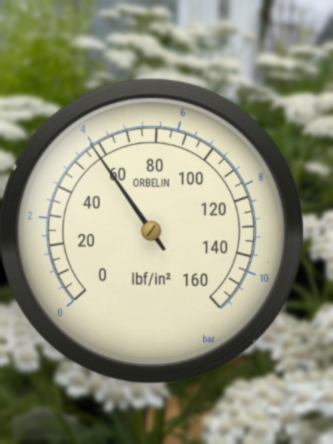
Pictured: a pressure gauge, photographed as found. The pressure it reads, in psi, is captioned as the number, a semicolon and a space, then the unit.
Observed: 57.5; psi
